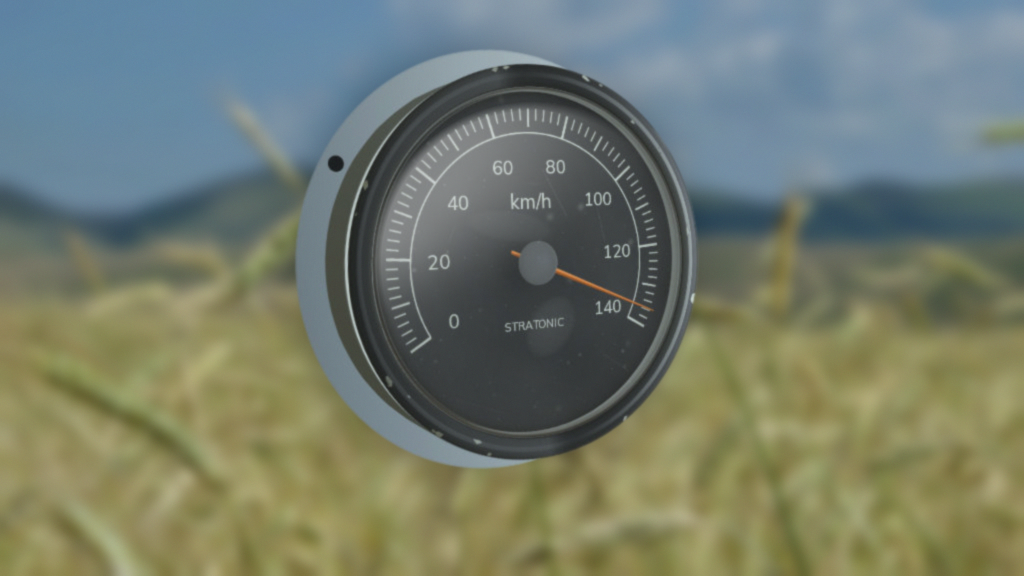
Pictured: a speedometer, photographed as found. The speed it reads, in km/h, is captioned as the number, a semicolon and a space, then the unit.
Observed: 136; km/h
